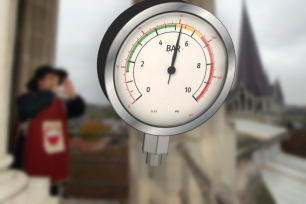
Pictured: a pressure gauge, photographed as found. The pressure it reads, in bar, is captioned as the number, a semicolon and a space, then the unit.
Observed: 5.25; bar
